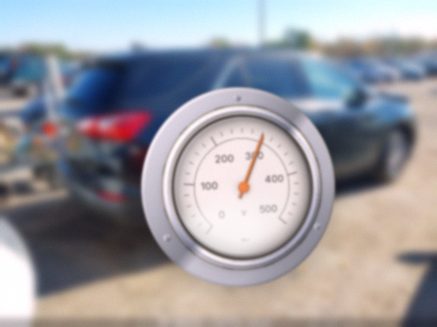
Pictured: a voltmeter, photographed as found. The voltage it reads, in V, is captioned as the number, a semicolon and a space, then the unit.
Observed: 300; V
